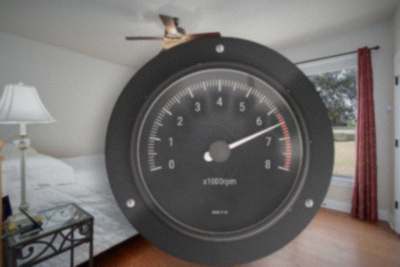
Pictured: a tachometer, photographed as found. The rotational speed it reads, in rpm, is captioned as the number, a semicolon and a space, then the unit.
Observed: 6500; rpm
